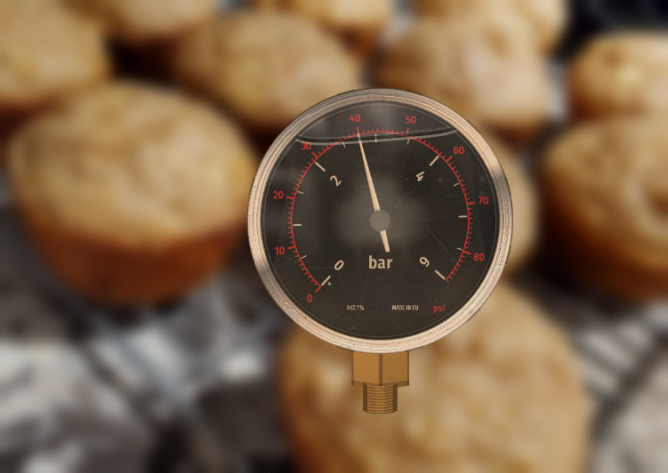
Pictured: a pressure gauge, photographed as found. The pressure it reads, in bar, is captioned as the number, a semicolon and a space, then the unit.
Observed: 2.75; bar
